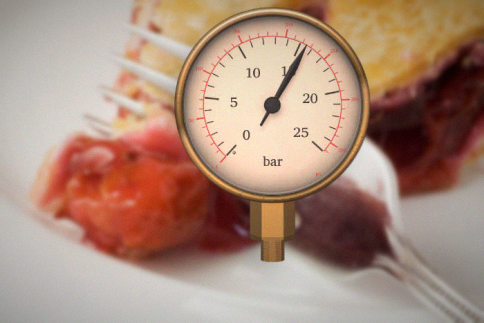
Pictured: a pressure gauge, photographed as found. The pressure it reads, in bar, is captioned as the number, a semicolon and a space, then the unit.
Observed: 15.5; bar
